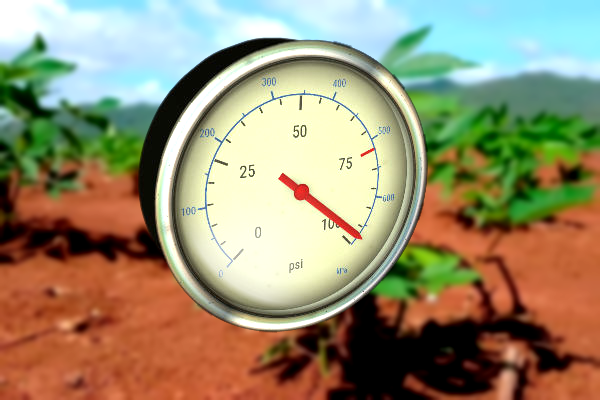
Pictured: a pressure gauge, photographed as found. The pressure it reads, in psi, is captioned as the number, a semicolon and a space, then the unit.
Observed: 97.5; psi
